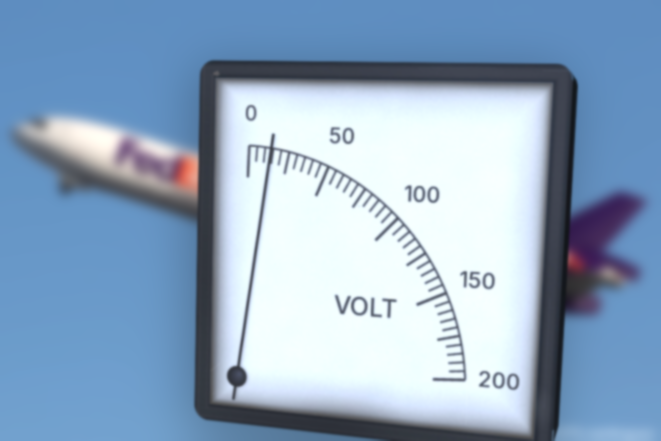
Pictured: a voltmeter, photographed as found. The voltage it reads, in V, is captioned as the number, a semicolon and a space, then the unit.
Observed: 15; V
